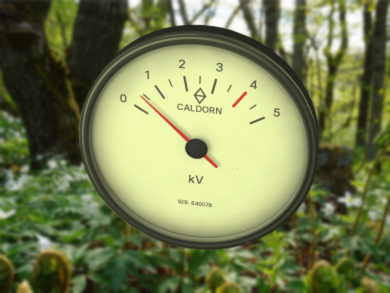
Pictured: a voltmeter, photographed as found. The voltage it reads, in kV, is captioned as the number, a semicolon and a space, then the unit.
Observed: 0.5; kV
